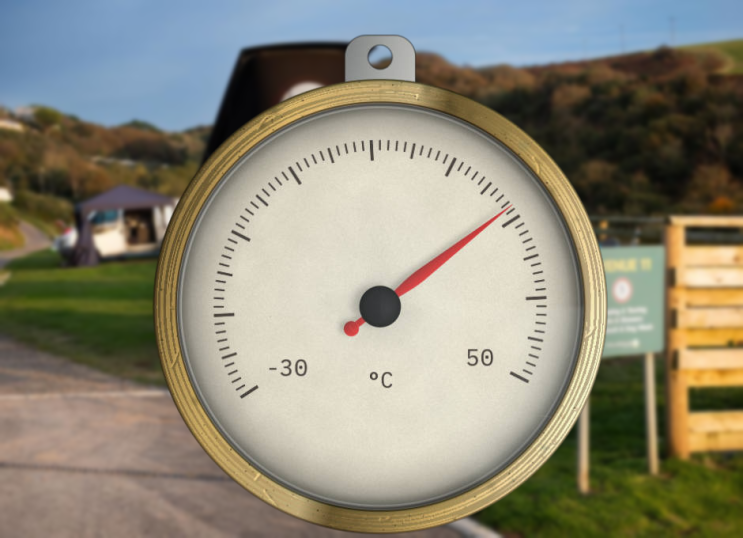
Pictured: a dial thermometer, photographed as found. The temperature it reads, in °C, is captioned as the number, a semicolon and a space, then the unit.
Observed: 28.5; °C
